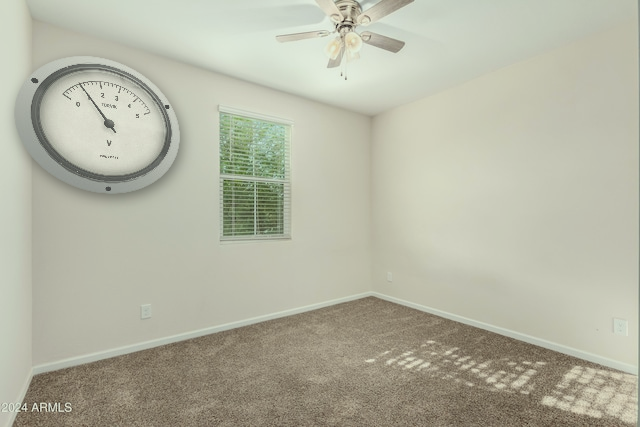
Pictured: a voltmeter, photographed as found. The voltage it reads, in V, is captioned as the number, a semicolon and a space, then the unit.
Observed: 1; V
